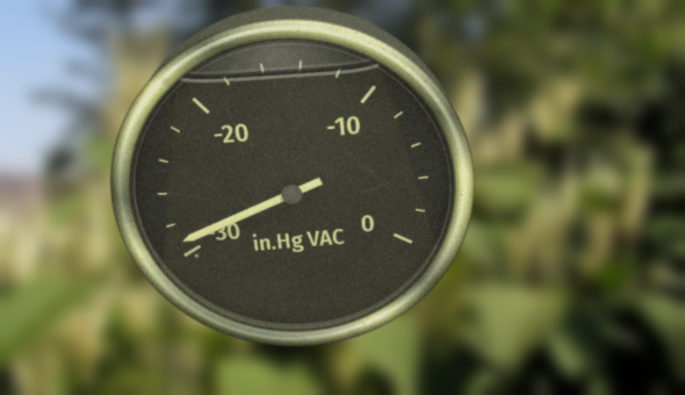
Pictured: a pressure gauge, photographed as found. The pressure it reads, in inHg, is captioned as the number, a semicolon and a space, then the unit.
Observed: -29; inHg
